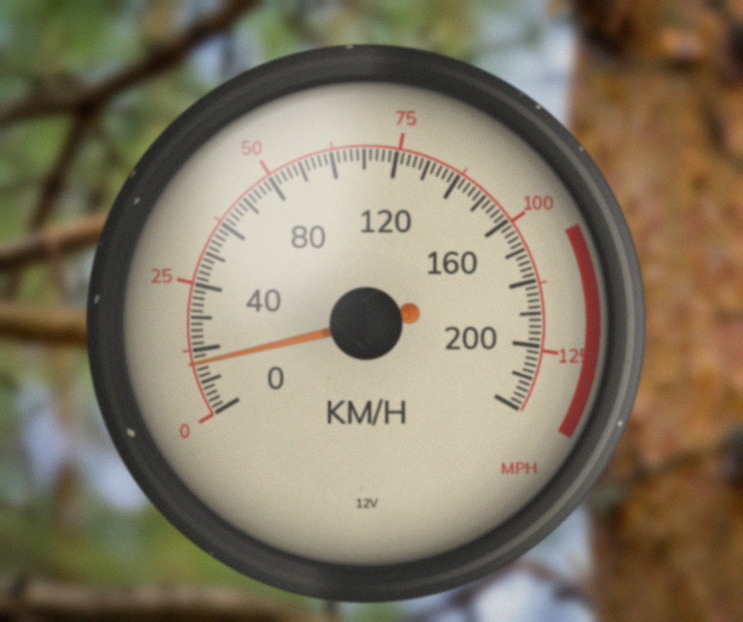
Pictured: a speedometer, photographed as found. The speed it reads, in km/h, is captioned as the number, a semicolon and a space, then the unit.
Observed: 16; km/h
